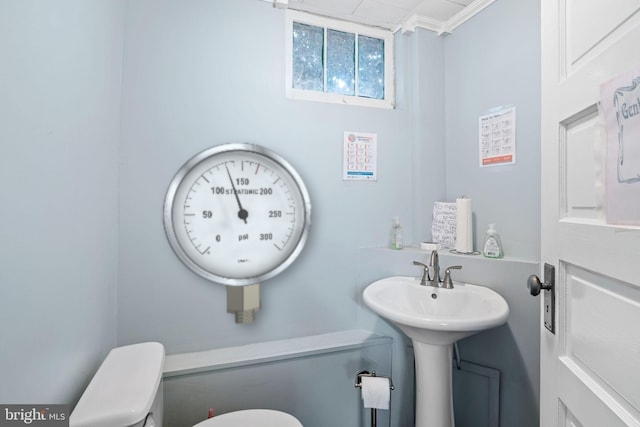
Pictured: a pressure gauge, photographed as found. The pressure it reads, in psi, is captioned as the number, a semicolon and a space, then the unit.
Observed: 130; psi
